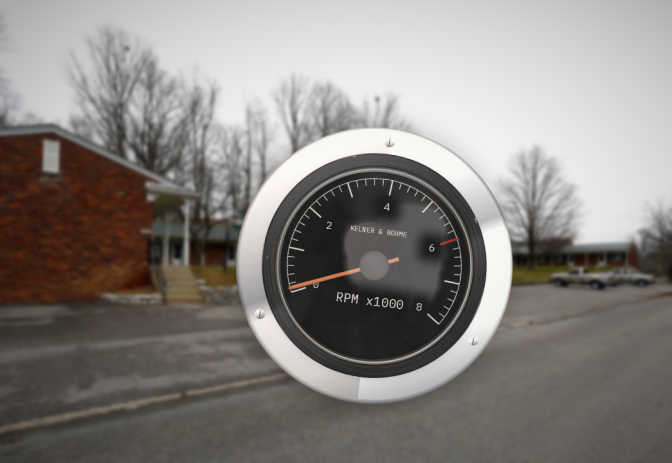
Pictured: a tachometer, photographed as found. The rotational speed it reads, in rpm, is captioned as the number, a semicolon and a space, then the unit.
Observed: 100; rpm
